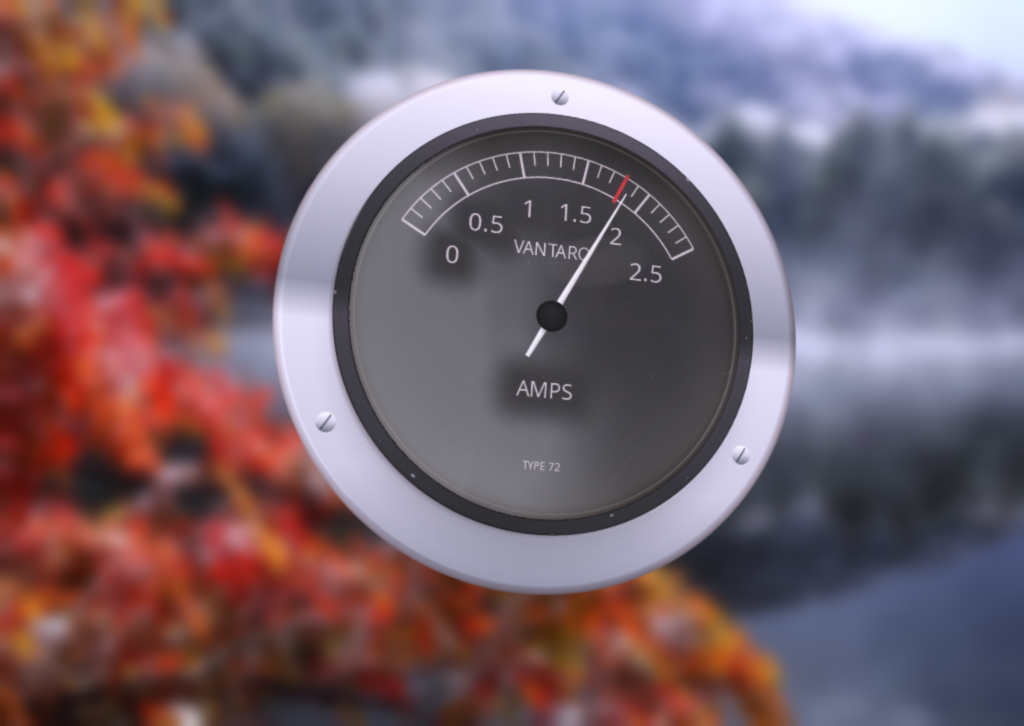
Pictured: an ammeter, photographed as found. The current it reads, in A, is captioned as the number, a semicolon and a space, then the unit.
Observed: 1.85; A
